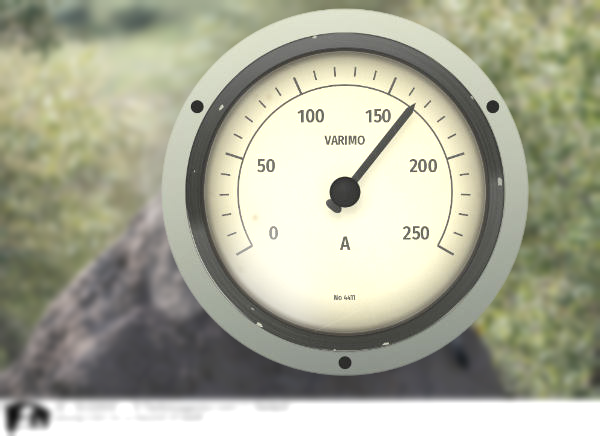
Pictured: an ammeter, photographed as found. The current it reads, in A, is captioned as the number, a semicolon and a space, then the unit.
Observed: 165; A
